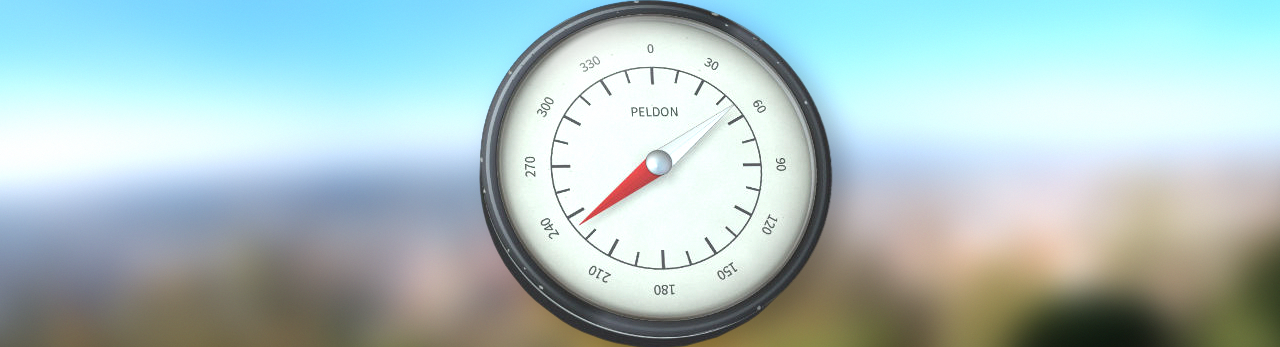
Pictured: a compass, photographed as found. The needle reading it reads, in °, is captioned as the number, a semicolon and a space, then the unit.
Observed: 232.5; °
